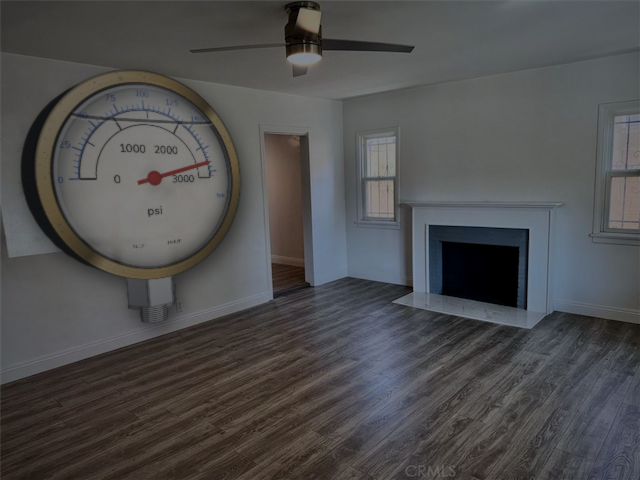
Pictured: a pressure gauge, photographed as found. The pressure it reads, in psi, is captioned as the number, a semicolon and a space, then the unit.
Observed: 2750; psi
